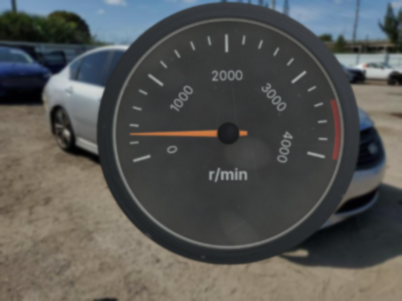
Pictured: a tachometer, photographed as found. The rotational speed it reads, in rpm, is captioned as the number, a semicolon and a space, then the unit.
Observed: 300; rpm
